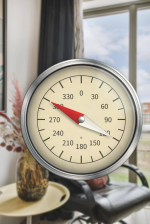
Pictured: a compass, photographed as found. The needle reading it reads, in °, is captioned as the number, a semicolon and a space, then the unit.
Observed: 300; °
